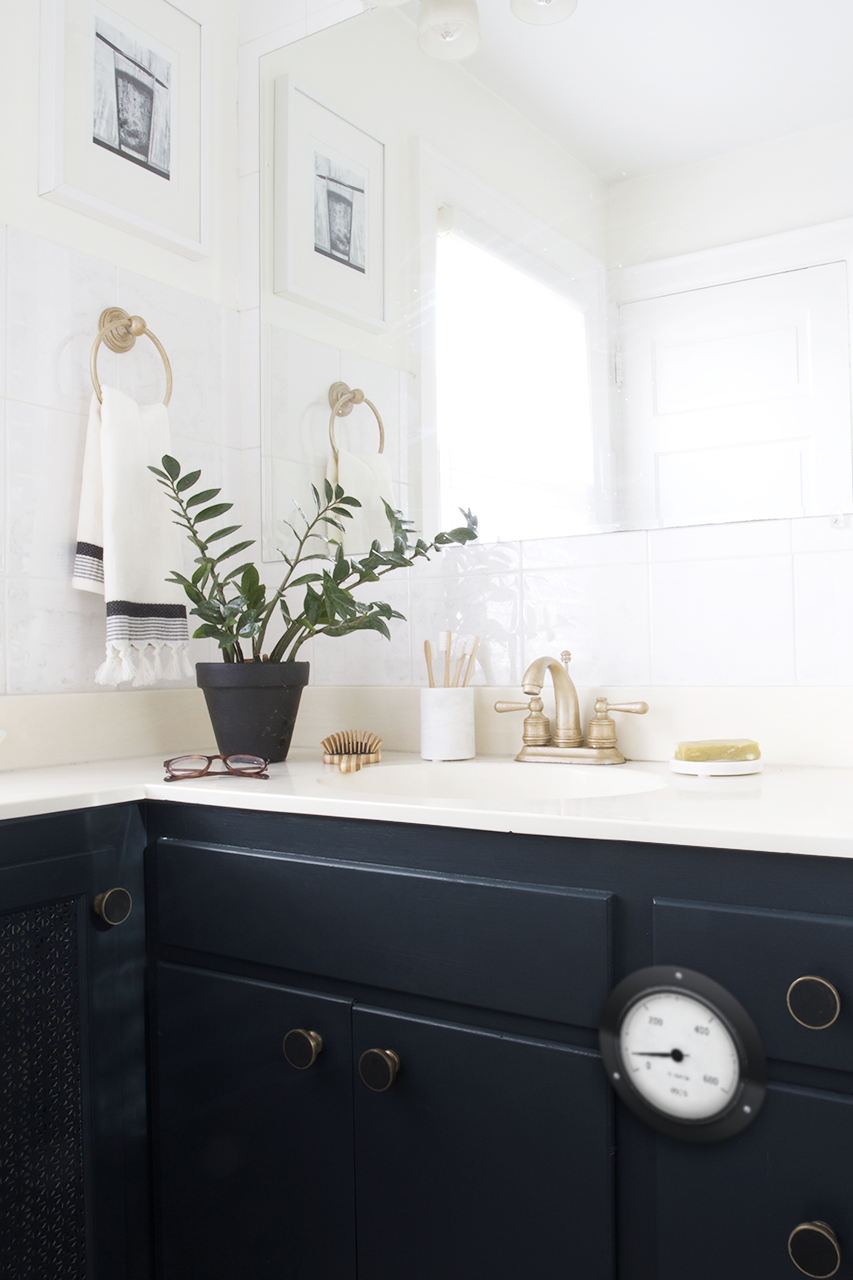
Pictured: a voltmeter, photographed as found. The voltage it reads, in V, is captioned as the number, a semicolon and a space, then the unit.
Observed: 50; V
